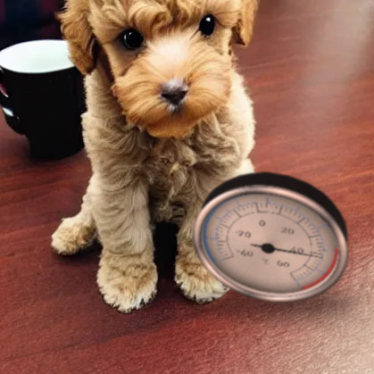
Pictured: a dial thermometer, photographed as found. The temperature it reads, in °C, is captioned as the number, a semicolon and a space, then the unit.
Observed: 40; °C
